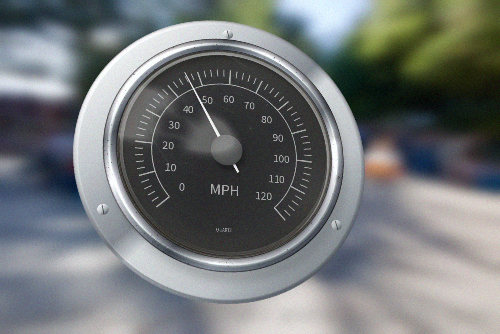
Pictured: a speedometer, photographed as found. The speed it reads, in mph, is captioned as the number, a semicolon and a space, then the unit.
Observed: 46; mph
